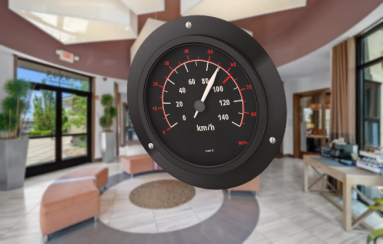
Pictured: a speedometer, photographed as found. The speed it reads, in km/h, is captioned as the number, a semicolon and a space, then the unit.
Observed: 90; km/h
